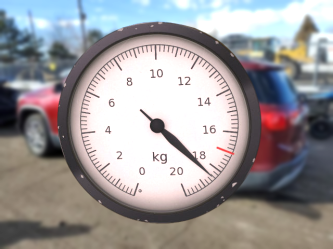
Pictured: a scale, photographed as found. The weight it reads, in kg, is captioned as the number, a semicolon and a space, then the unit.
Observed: 18.4; kg
